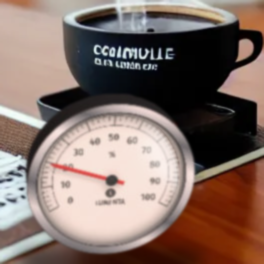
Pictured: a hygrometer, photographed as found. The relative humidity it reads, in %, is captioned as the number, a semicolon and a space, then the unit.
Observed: 20; %
